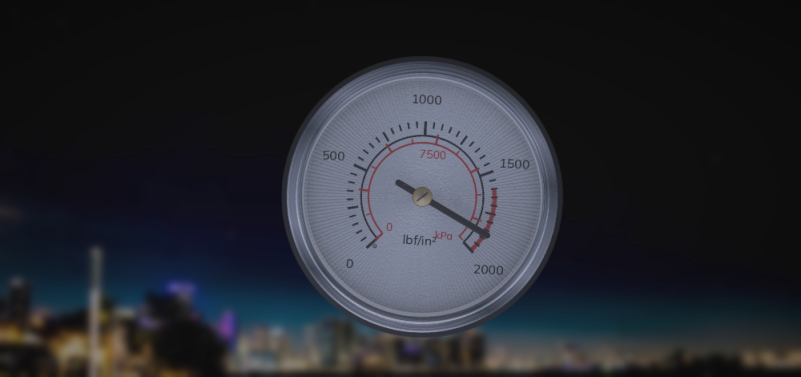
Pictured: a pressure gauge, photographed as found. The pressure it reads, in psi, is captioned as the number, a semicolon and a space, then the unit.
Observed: 1875; psi
